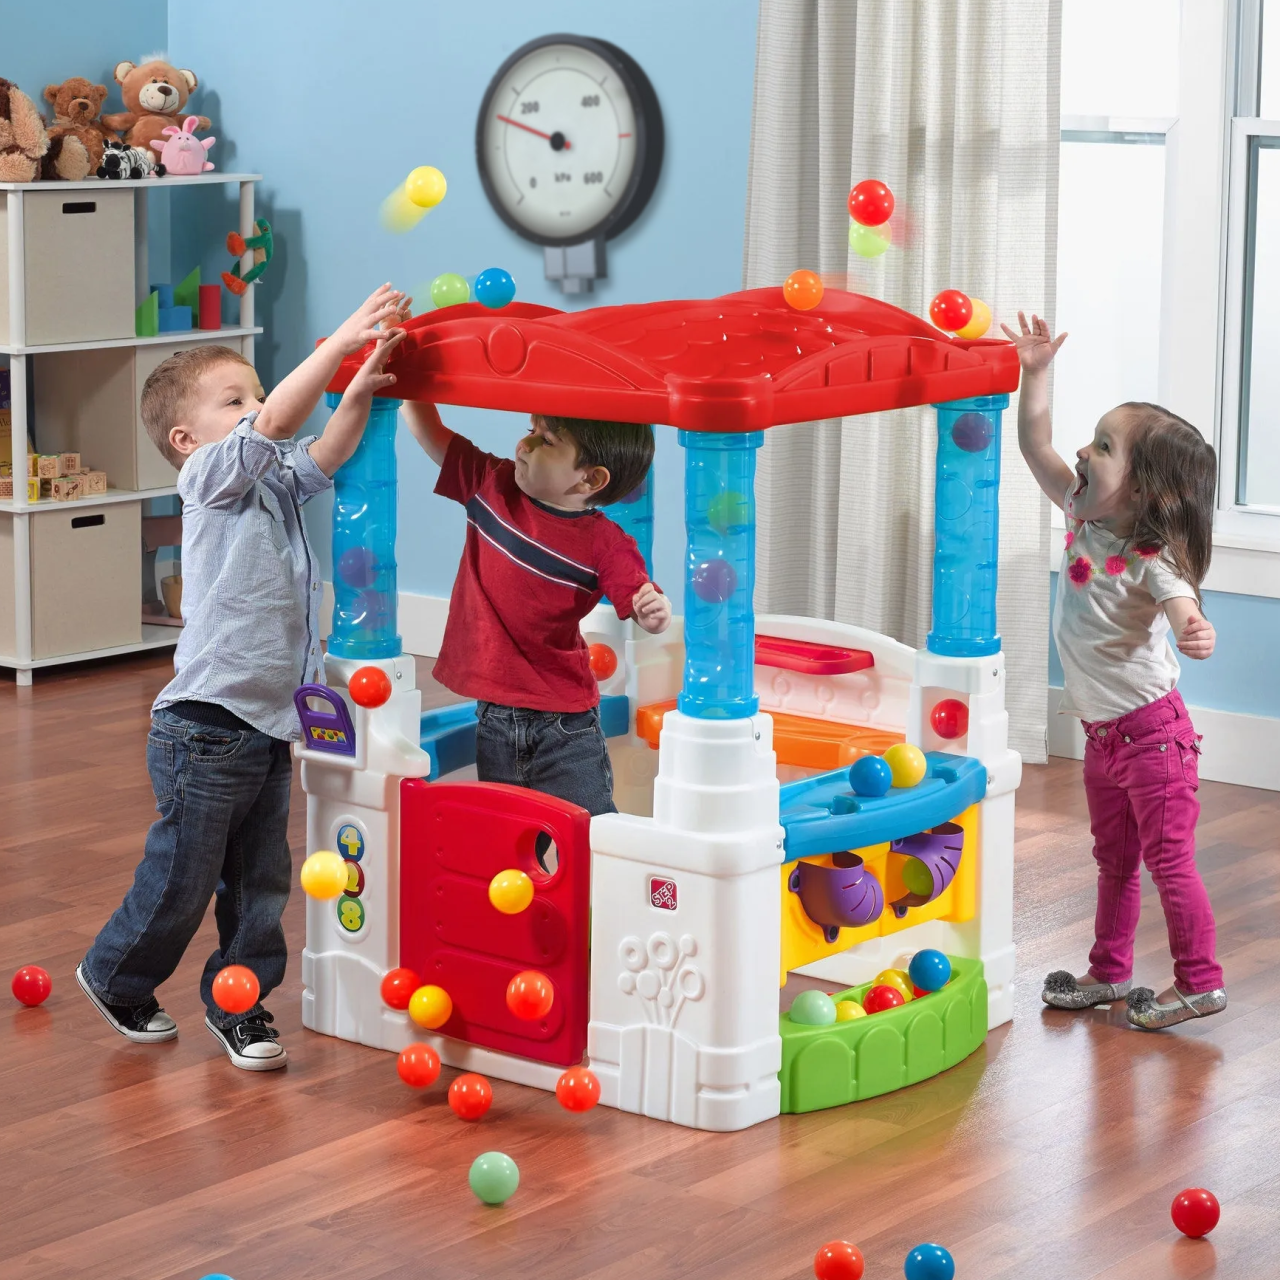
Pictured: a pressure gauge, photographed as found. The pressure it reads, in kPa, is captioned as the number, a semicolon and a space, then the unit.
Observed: 150; kPa
